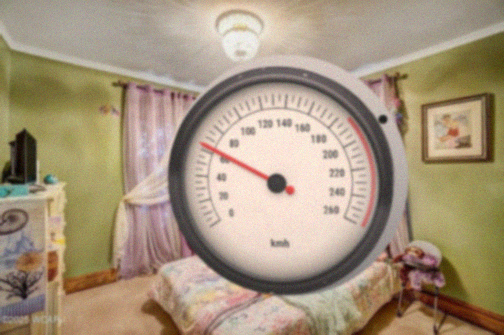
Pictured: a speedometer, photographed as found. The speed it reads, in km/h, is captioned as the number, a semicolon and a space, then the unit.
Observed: 65; km/h
